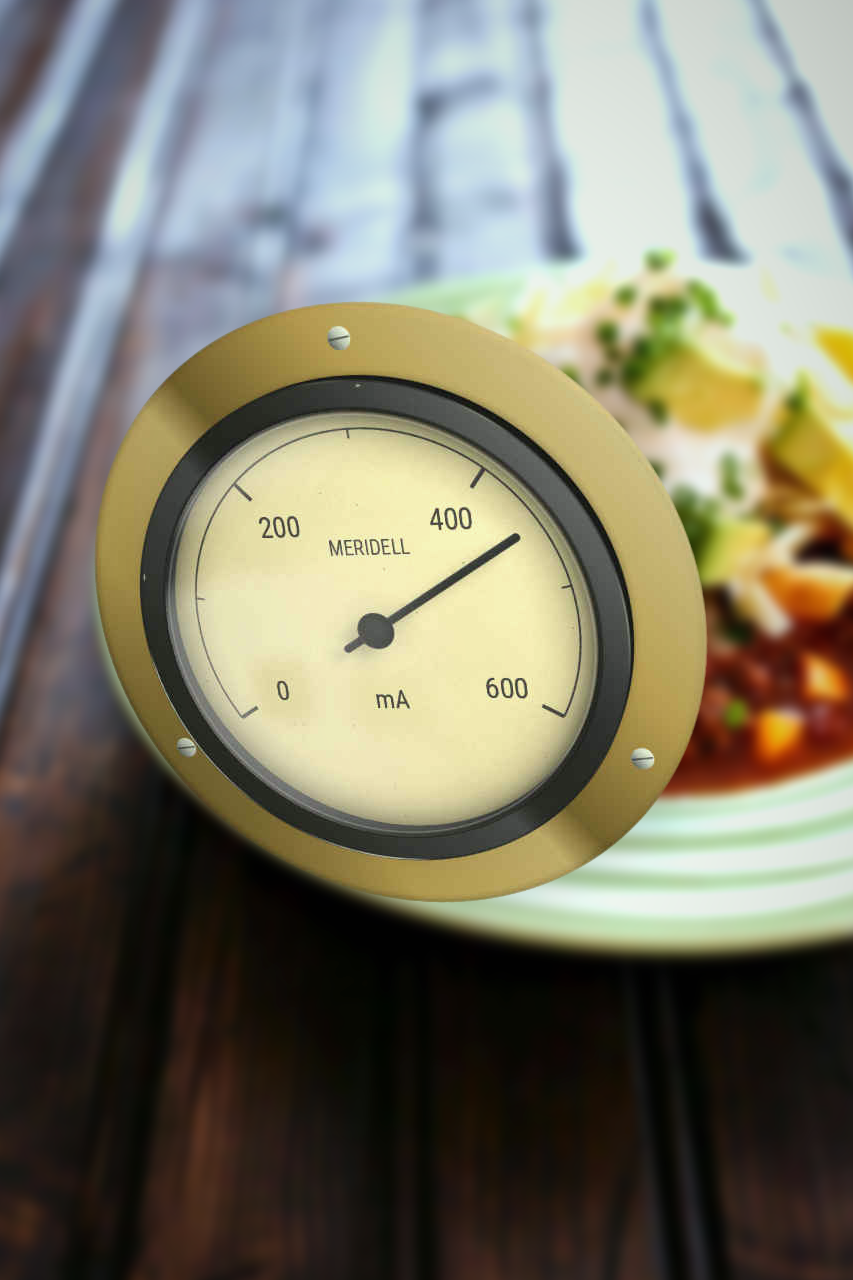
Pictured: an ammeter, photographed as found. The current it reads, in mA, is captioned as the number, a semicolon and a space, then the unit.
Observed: 450; mA
